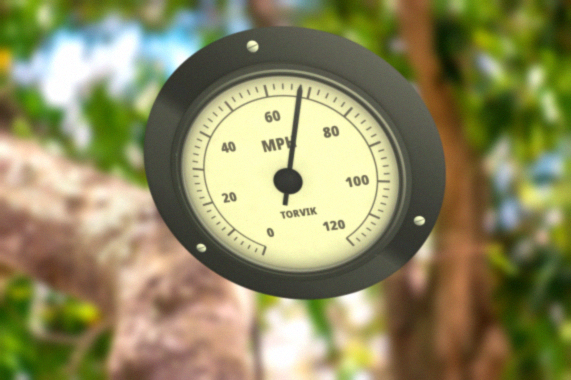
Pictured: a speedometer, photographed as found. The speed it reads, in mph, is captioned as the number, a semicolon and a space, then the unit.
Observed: 68; mph
